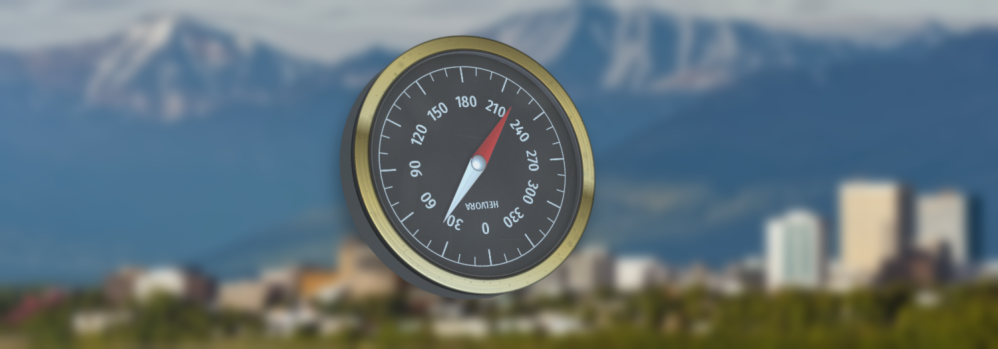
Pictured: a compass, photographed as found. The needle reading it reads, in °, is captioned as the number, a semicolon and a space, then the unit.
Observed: 220; °
